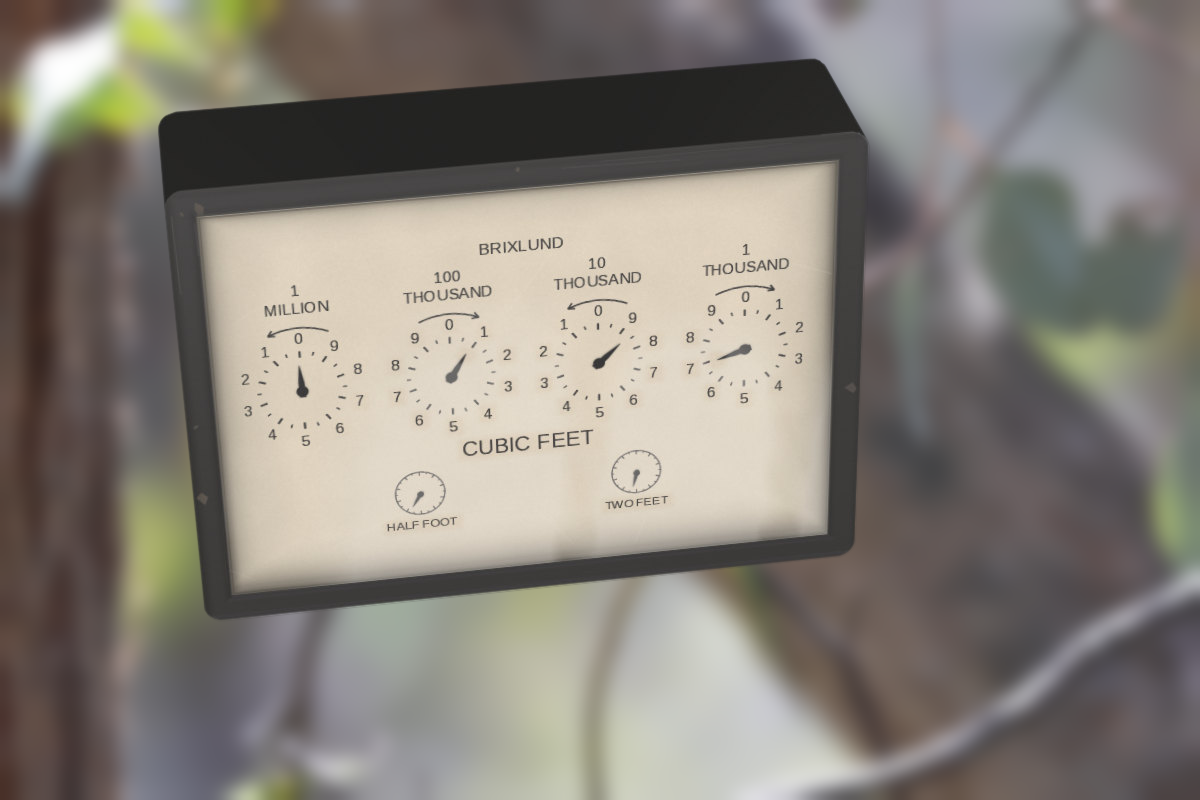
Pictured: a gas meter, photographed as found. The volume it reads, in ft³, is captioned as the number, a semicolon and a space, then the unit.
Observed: 8700; ft³
